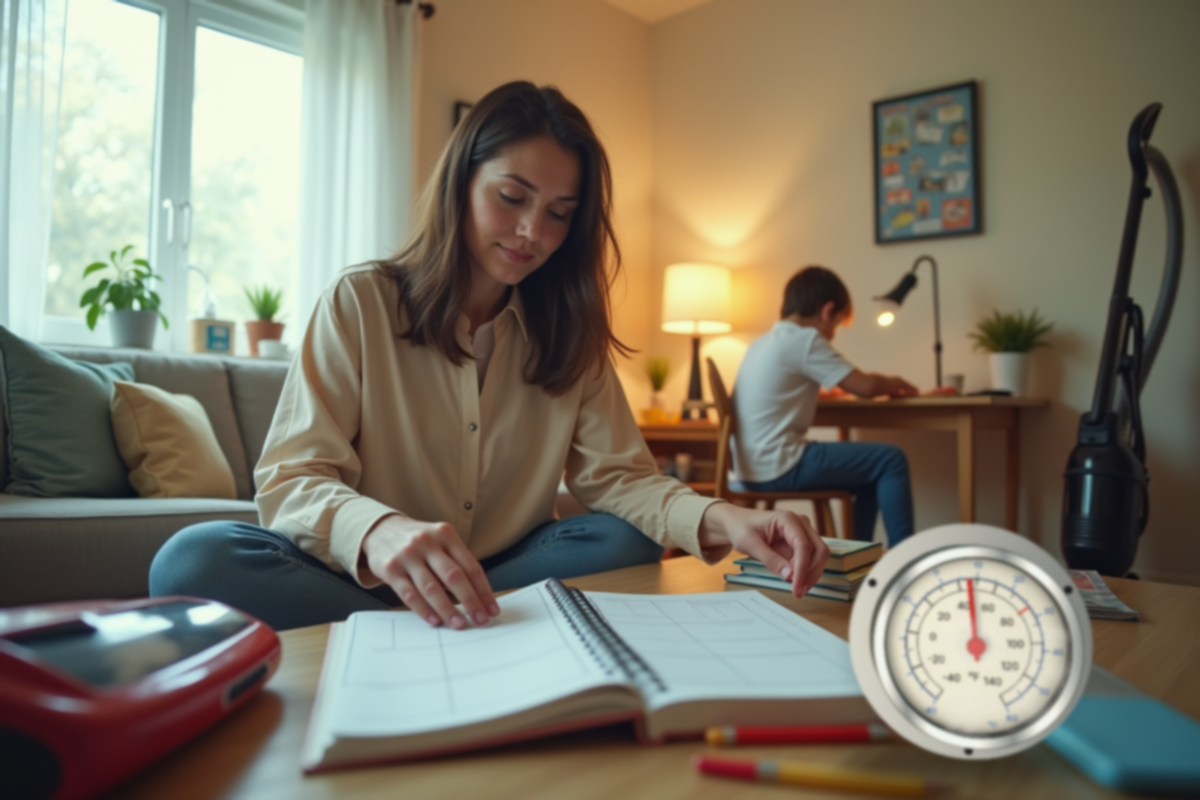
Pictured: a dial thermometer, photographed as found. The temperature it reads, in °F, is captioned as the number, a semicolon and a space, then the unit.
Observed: 45; °F
